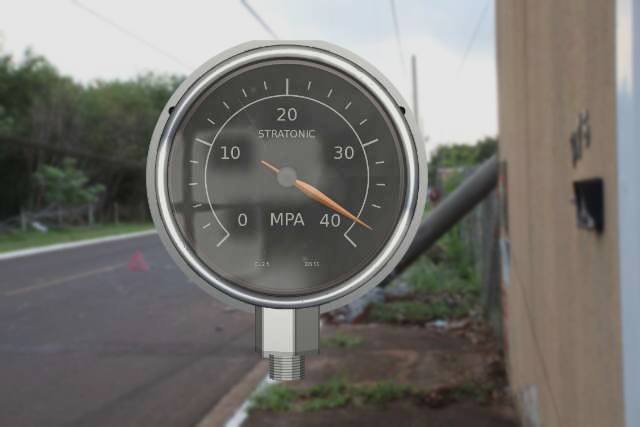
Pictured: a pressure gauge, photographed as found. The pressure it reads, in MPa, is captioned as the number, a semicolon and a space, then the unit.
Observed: 38; MPa
